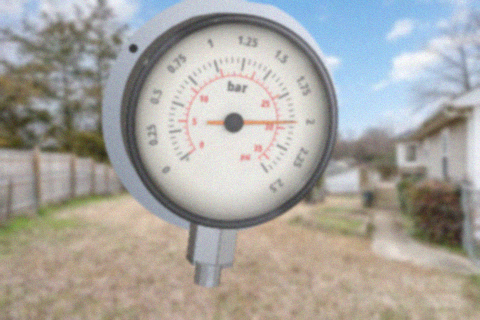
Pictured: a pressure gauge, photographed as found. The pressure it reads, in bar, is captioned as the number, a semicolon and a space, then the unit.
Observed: 2; bar
